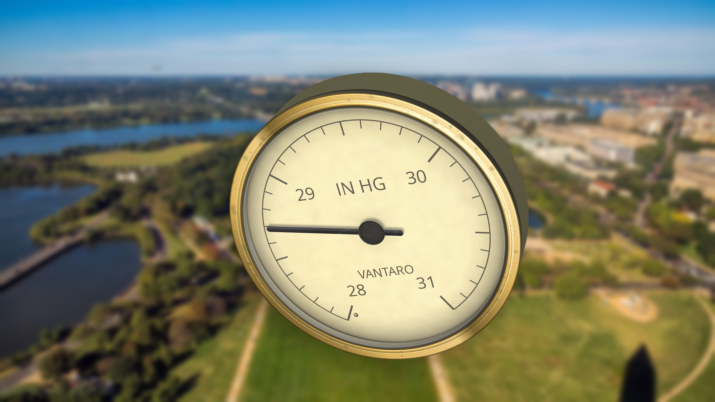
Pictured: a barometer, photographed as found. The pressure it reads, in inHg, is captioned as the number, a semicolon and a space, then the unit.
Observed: 28.7; inHg
